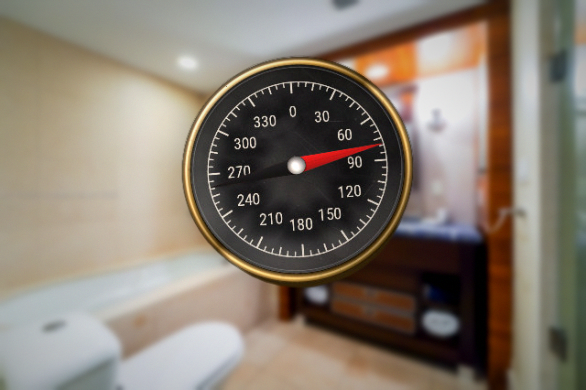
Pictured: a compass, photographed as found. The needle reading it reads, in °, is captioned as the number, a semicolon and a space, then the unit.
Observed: 80; °
